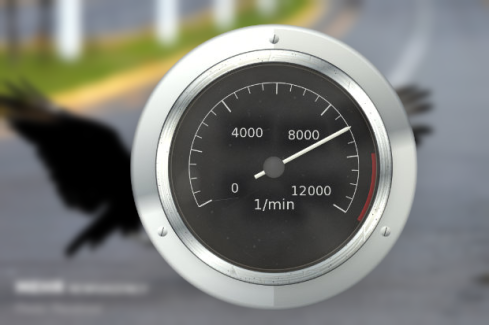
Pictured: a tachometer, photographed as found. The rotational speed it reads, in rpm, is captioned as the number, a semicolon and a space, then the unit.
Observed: 9000; rpm
